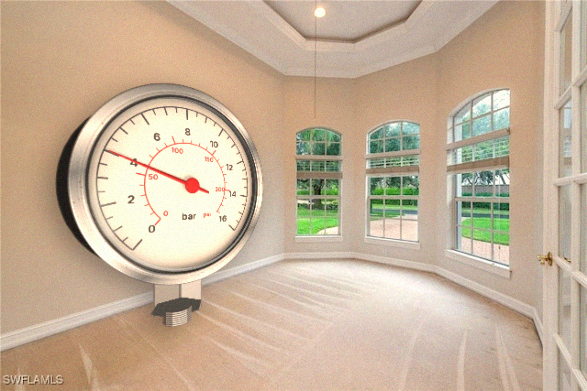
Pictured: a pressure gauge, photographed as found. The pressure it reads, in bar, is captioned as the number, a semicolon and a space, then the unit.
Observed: 4; bar
